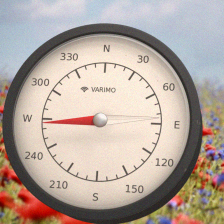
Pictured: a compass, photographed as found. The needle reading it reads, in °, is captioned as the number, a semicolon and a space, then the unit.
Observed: 265; °
